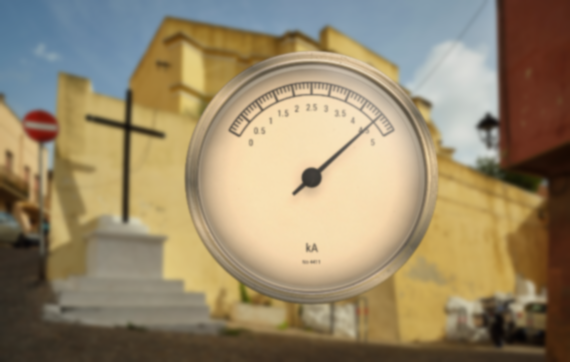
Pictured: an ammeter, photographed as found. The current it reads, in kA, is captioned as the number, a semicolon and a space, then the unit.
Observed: 4.5; kA
